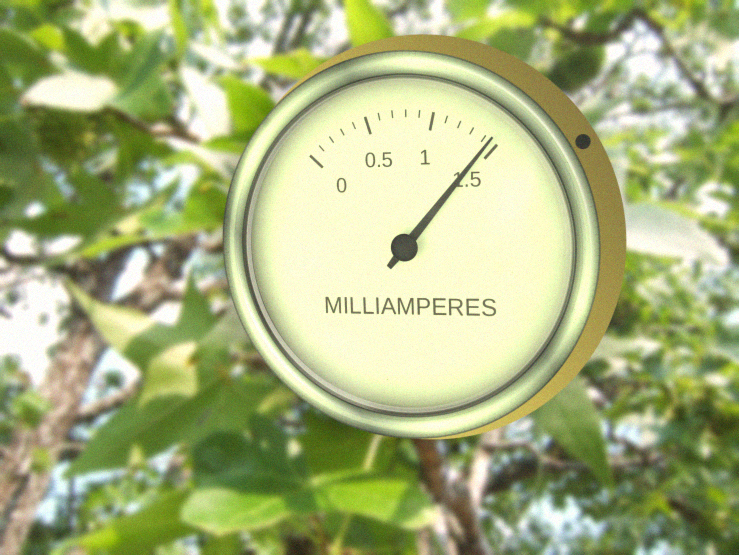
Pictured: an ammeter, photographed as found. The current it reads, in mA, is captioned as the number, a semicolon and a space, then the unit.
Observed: 1.45; mA
